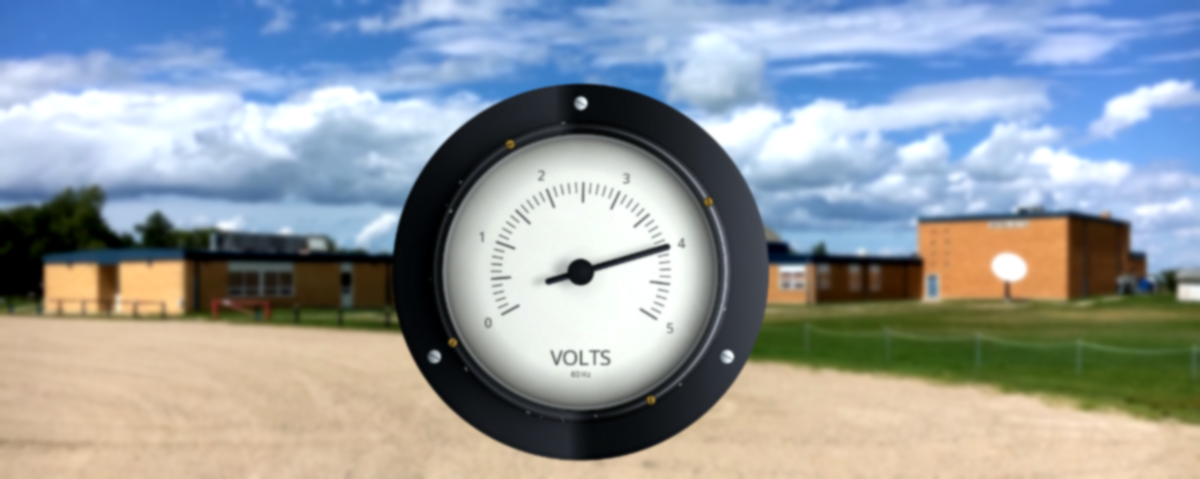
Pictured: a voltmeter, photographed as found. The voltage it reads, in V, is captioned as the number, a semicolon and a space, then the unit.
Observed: 4; V
